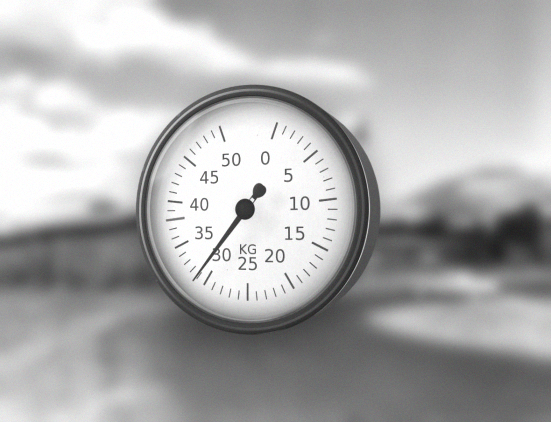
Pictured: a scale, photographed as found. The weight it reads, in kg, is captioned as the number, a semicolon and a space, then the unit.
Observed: 31; kg
